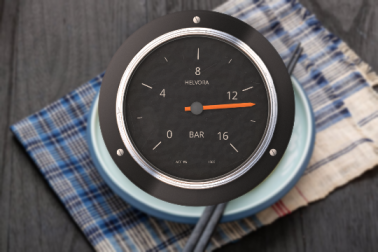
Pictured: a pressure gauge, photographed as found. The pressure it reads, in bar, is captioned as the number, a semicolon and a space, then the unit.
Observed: 13; bar
